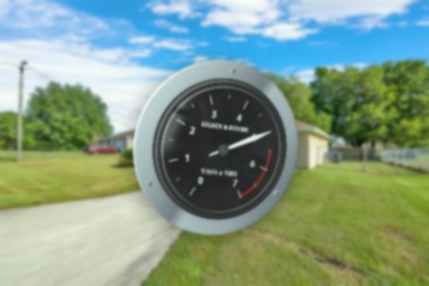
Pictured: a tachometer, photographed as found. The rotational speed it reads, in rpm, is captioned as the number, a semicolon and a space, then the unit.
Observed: 5000; rpm
